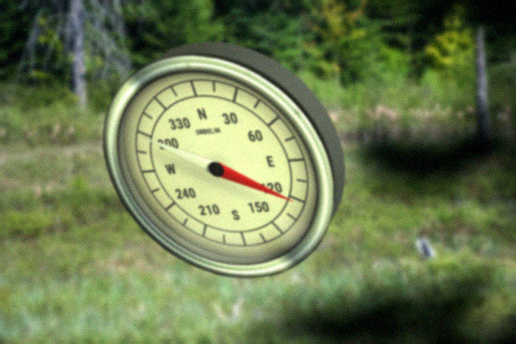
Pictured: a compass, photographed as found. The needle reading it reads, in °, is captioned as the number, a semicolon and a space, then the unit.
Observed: 120; °
